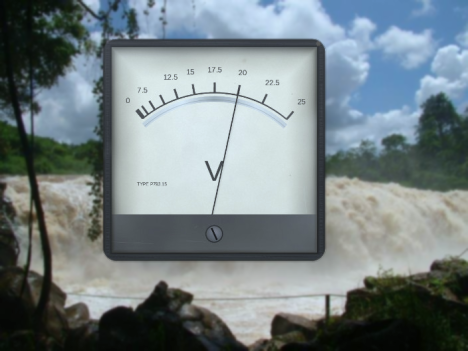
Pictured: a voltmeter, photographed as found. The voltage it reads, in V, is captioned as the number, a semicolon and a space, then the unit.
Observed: 20; V
